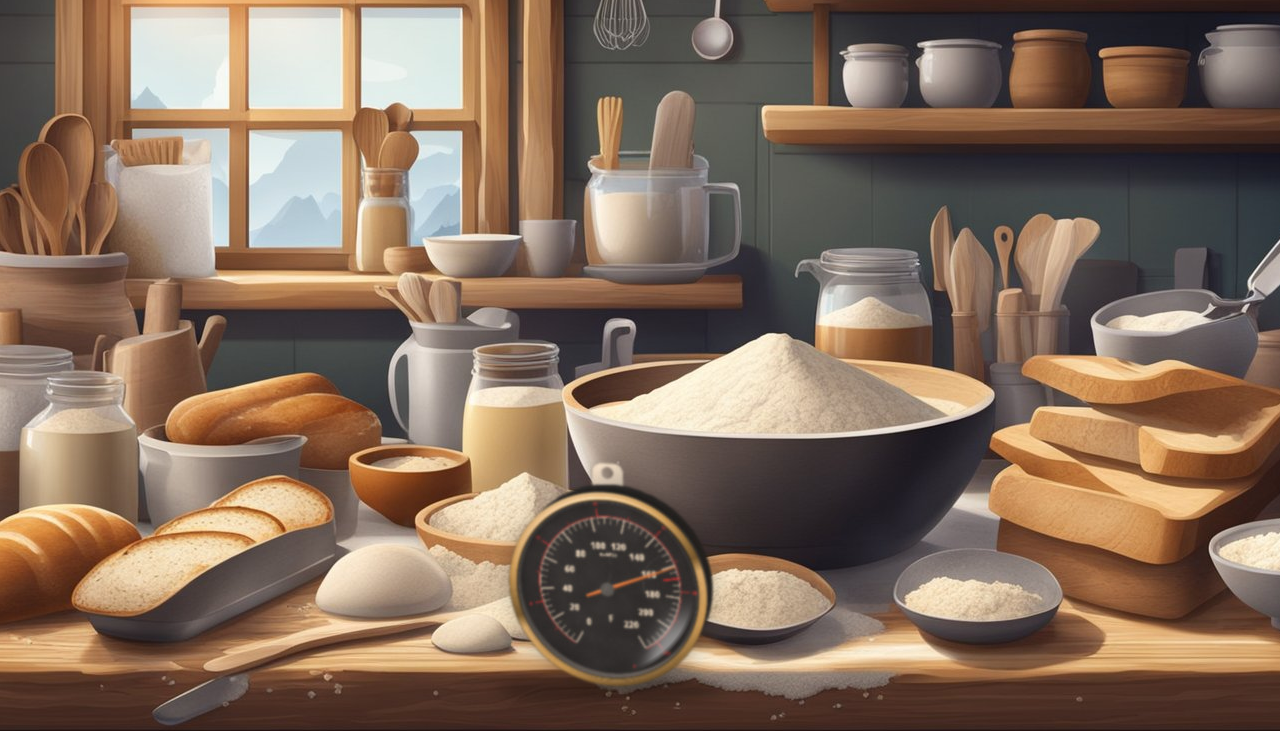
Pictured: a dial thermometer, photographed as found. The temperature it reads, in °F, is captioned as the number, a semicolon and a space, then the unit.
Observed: 160; °F
